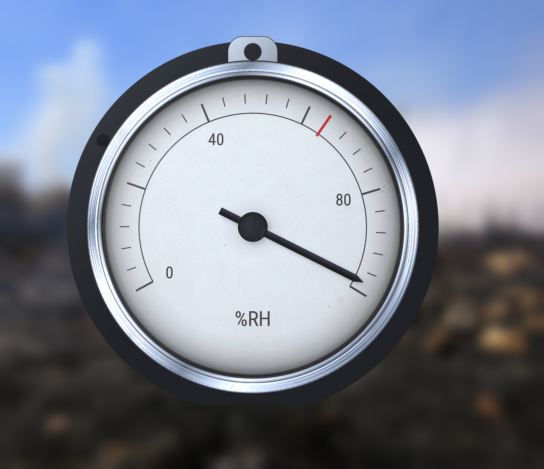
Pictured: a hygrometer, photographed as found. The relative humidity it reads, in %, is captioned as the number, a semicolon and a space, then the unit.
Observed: 98; %
